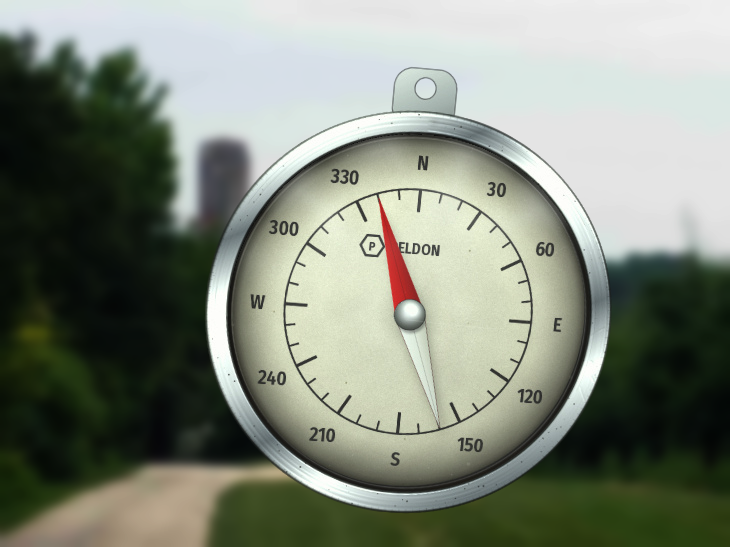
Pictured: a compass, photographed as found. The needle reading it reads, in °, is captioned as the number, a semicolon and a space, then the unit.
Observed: 340; °
